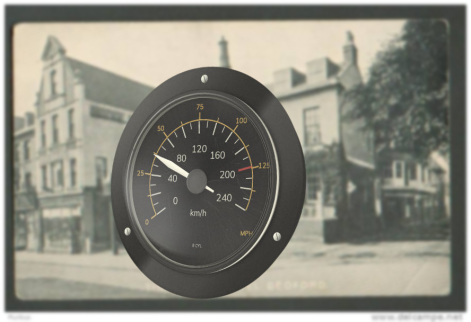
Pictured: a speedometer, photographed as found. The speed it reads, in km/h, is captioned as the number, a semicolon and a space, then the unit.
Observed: 60; km/h
